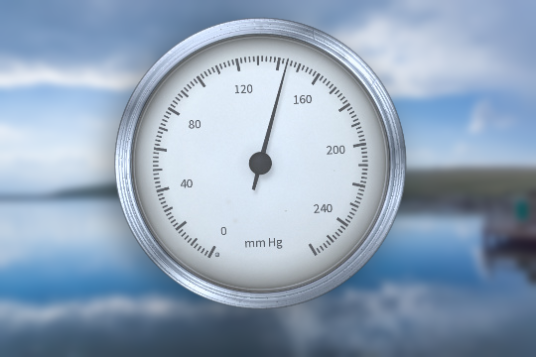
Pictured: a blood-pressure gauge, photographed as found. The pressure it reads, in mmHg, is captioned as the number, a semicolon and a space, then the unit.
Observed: 144; mmHg
